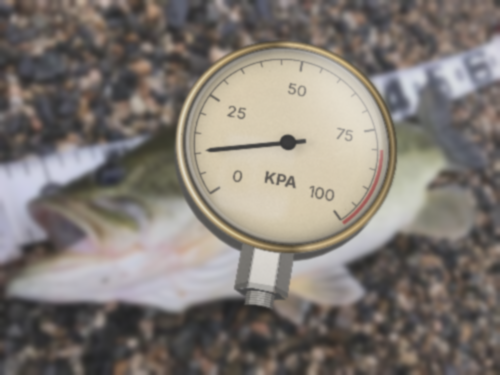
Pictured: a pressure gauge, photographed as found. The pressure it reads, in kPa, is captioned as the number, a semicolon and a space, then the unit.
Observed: 10; kPa
